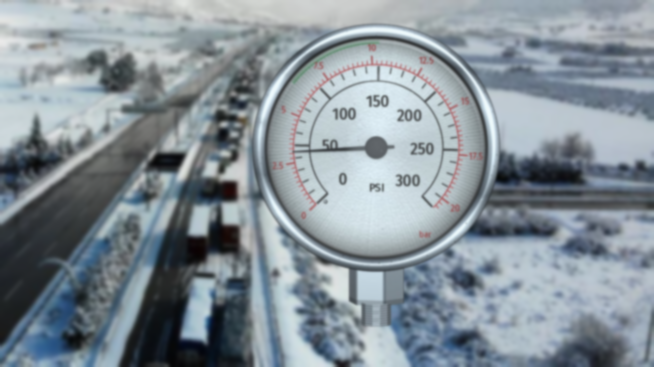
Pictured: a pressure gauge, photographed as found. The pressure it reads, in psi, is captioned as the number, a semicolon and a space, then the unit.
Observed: 45; psi
